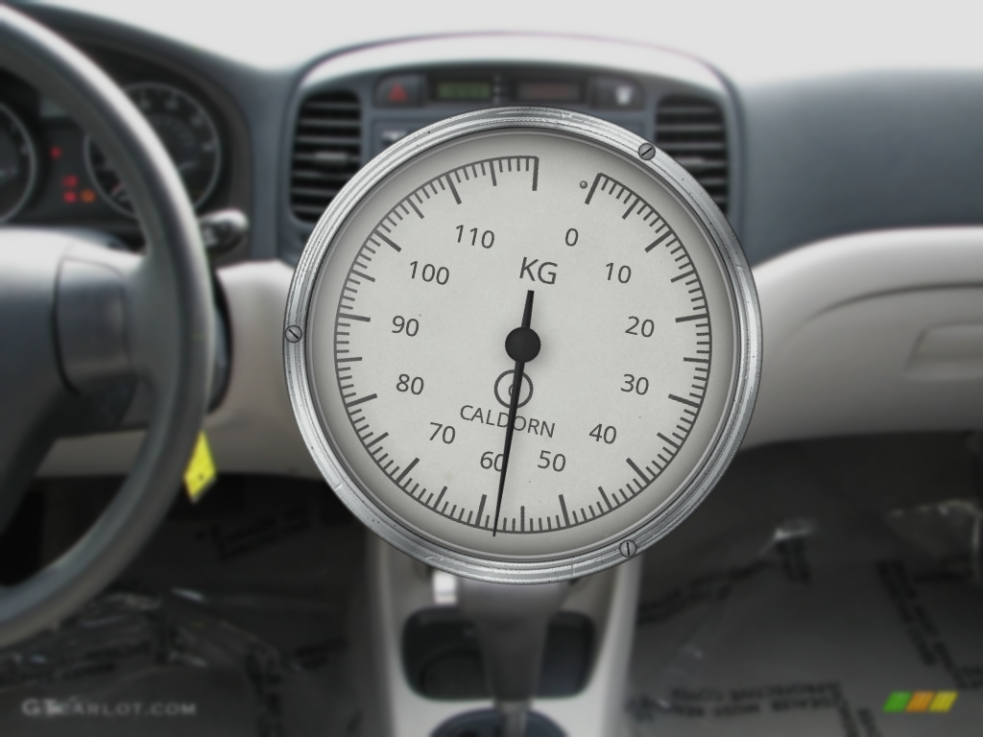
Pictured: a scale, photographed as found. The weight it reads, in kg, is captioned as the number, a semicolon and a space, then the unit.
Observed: 58; kg
